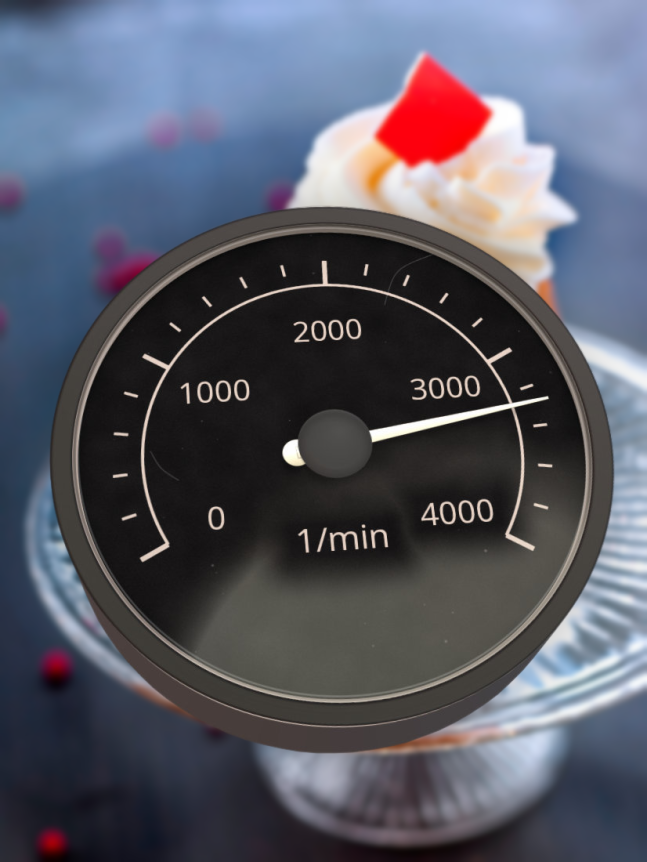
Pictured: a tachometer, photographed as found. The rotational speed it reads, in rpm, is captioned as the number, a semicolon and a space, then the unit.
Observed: 3300; rpm
